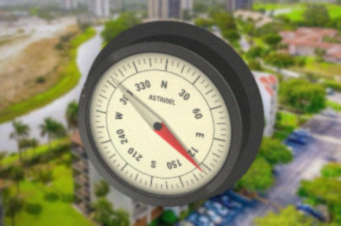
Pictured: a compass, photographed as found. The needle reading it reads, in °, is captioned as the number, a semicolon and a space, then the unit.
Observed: 125; °
